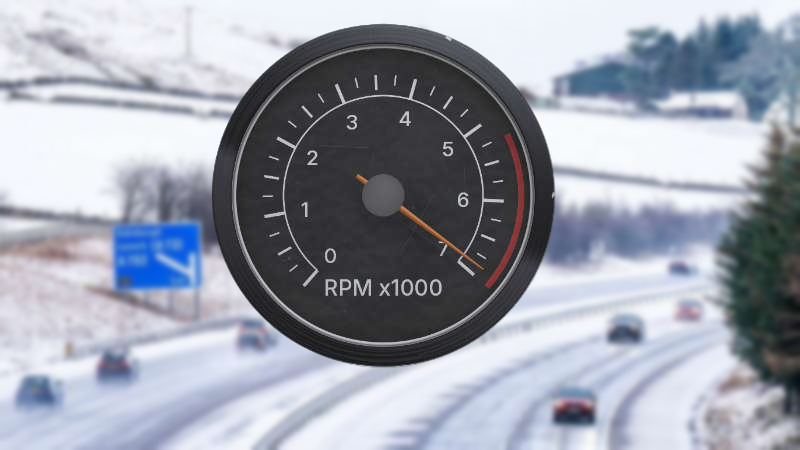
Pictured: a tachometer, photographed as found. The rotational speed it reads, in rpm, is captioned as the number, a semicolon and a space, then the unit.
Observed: 6875; rpm
